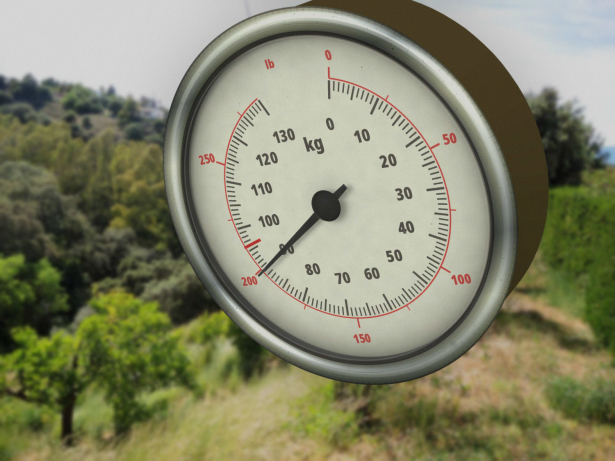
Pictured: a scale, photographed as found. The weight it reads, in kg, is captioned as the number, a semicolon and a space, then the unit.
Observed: 90; kg
